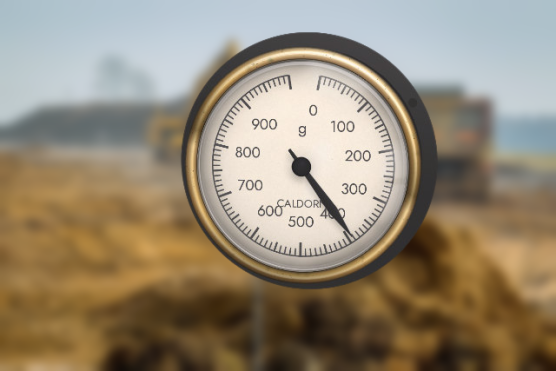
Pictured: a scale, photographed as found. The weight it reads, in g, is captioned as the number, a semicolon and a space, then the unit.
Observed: 390; g
